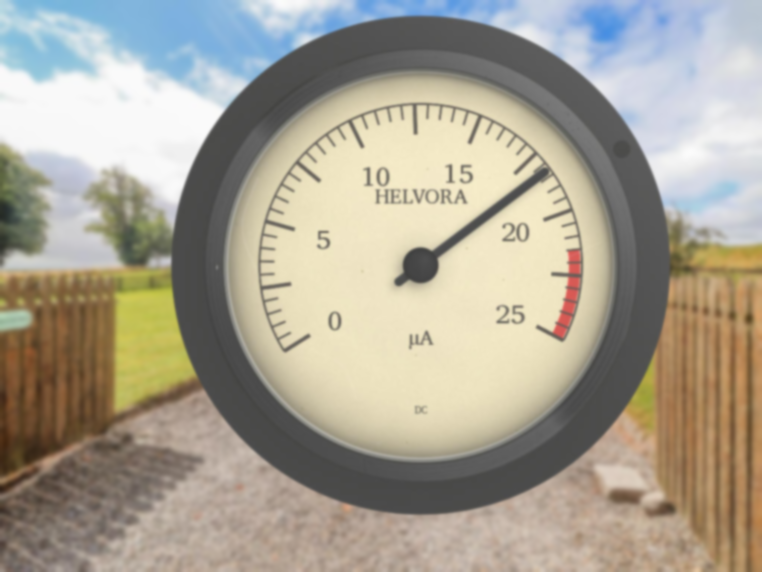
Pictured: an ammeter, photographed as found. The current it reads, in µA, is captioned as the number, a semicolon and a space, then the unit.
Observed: 18.25; µA
